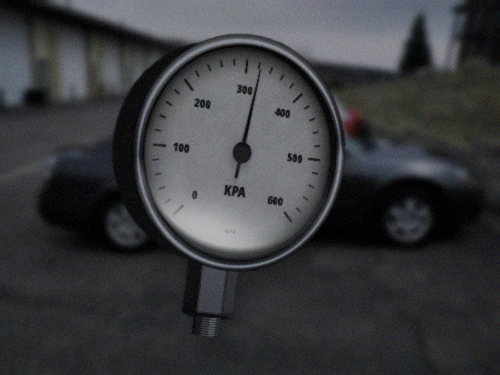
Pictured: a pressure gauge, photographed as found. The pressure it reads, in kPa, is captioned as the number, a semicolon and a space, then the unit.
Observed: 320; kPa
